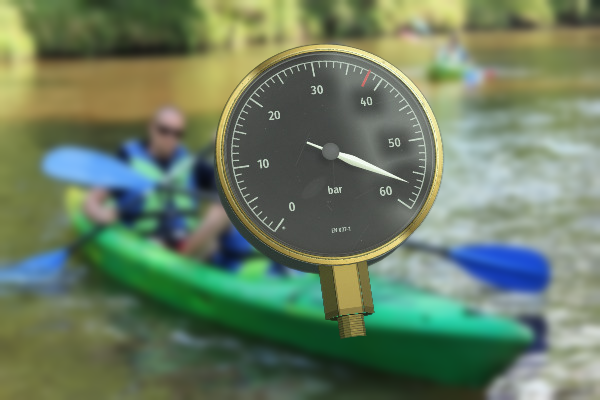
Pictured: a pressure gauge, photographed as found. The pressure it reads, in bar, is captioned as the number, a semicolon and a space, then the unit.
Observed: 57; bar
